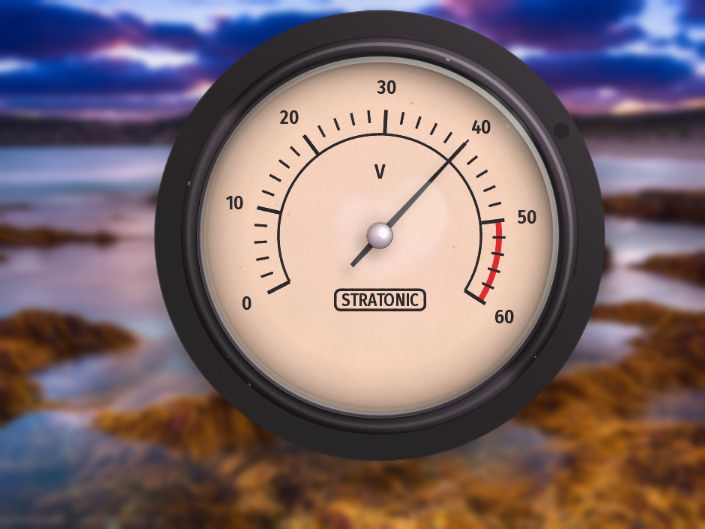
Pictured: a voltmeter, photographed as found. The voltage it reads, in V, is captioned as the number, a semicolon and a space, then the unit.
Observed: 40; V
